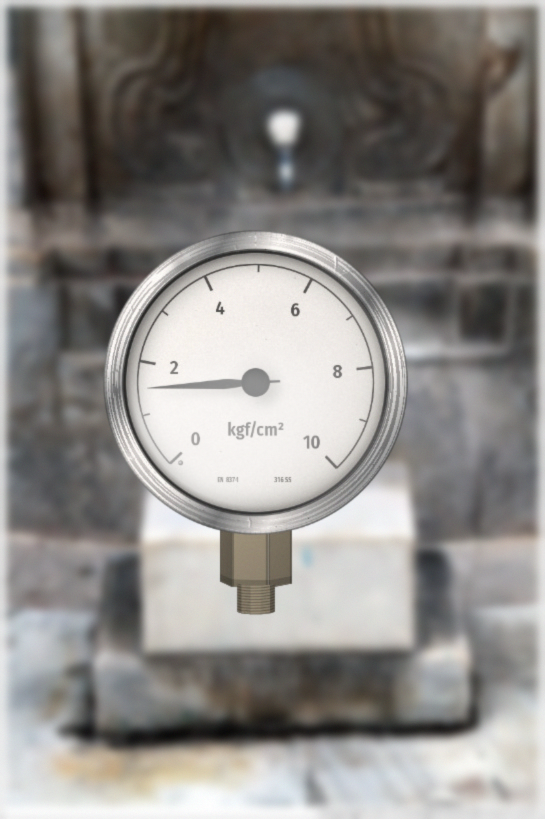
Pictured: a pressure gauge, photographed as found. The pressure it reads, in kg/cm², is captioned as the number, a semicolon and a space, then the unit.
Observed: 1.5; kg/cm²
